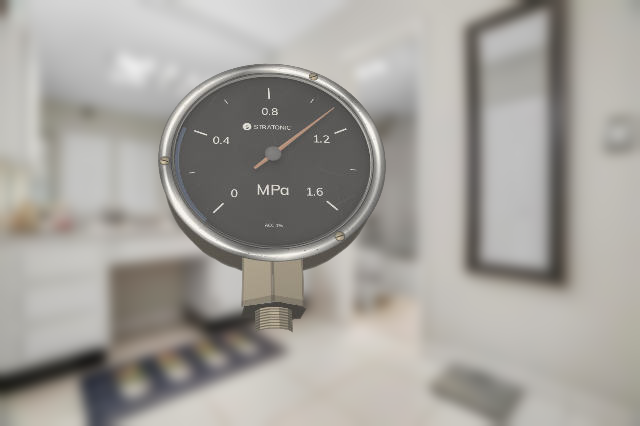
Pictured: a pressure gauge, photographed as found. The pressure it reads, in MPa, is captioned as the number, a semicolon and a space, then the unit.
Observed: 1.1; MPa
